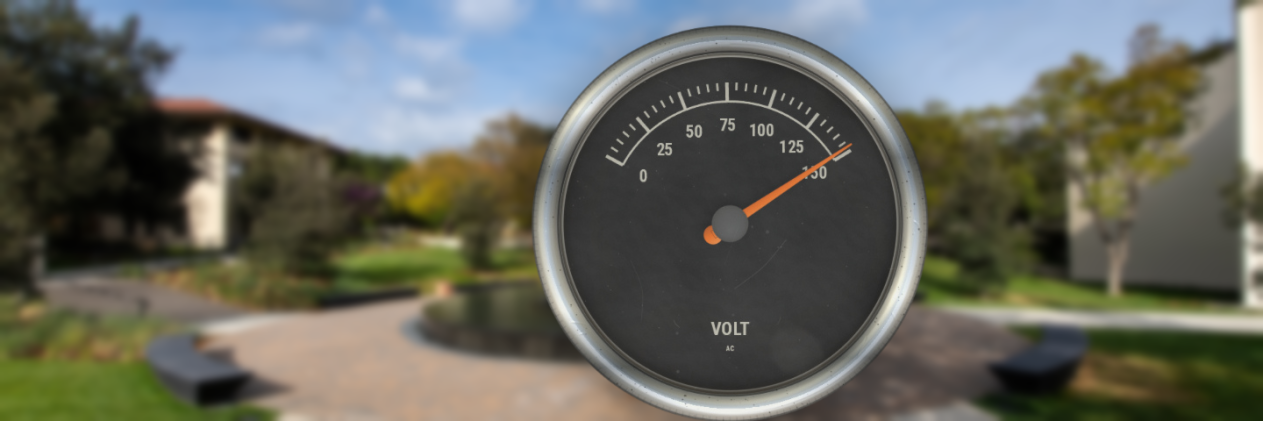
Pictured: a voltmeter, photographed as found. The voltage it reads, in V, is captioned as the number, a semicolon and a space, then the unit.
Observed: 147.5; V
